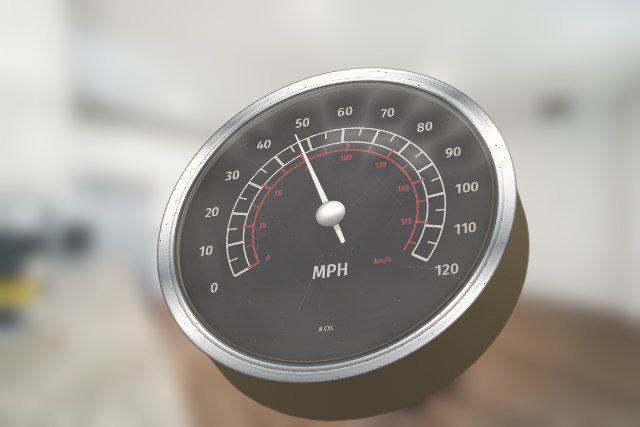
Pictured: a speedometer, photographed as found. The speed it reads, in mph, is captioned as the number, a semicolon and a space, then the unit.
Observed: 47.5; mph
